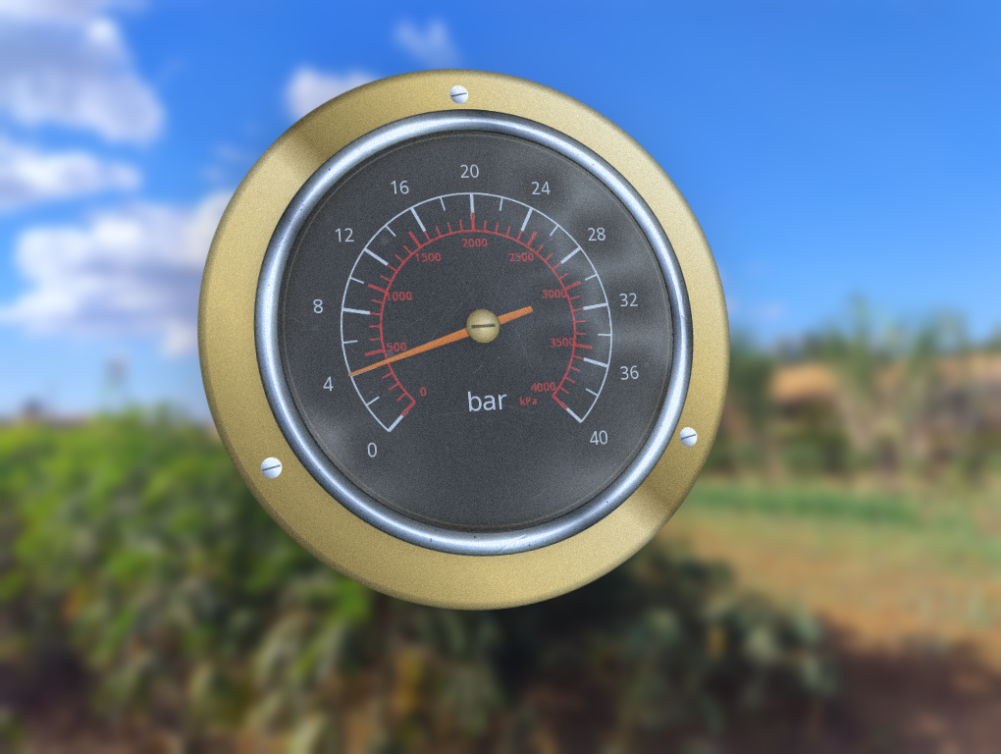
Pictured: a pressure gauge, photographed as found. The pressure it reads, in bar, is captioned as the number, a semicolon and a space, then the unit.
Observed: 4; bar
